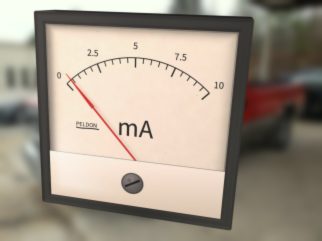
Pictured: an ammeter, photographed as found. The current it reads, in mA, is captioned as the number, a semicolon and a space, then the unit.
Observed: 0.5; mA
